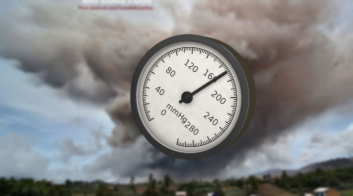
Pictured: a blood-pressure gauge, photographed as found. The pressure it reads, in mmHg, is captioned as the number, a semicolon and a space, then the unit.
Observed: 170; mmHg
